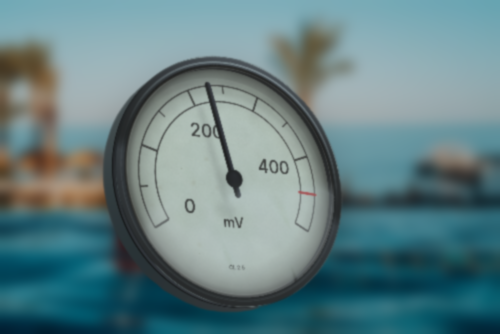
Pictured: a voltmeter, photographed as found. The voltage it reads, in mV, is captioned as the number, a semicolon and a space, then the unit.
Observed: 225; mV
